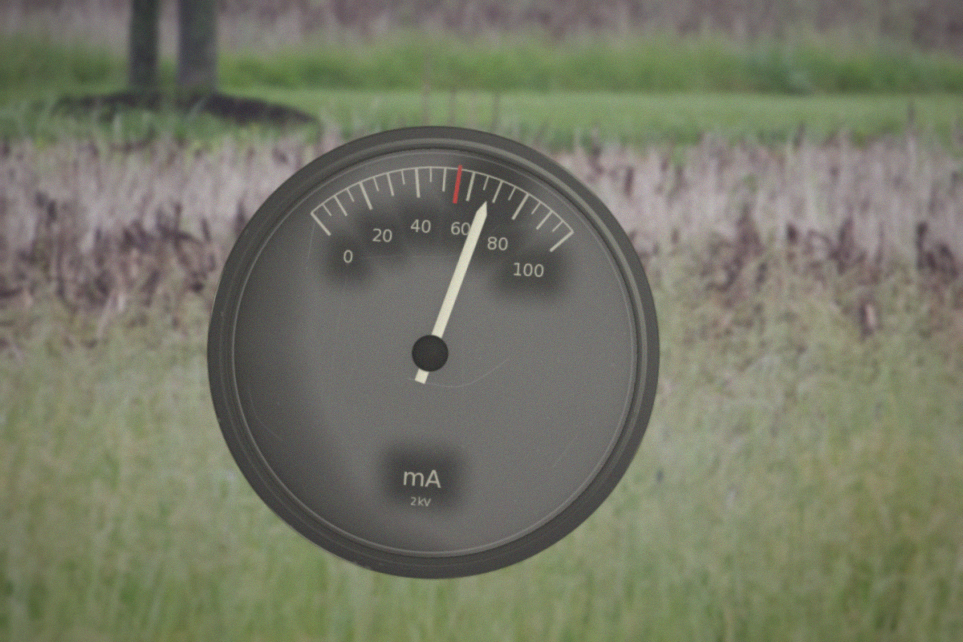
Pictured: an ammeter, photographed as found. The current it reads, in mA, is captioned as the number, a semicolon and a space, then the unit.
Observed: 67.5; mA
